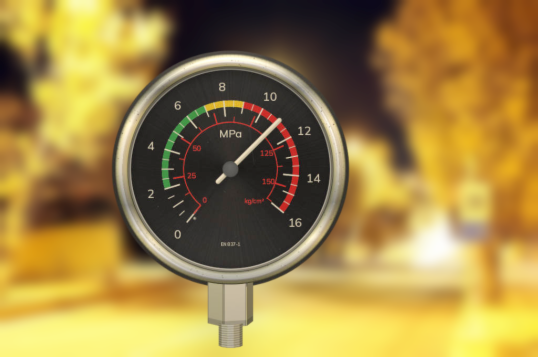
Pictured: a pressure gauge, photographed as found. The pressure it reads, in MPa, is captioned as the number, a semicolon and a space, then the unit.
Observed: 11; MPa
